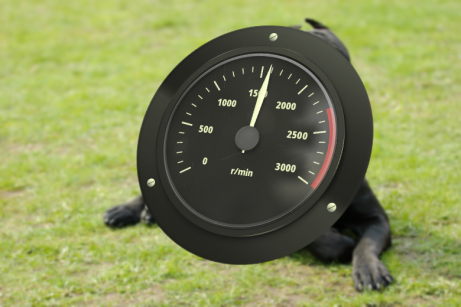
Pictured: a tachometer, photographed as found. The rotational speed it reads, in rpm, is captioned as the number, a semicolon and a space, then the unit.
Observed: 1600; rpm
